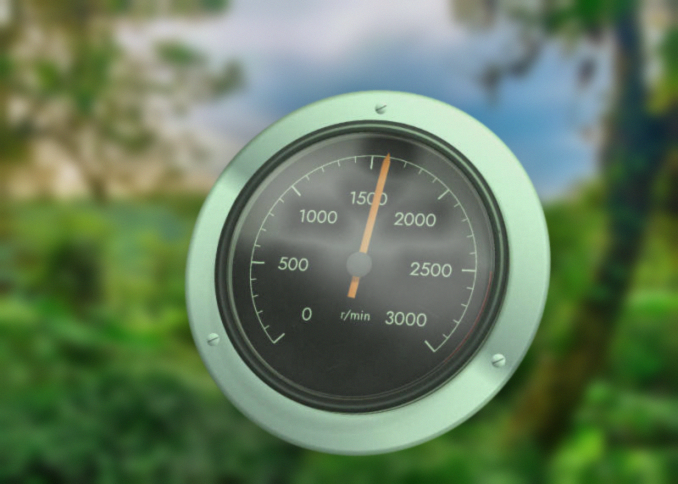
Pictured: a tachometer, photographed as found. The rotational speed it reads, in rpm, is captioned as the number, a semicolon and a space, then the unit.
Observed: 1600; rpm
